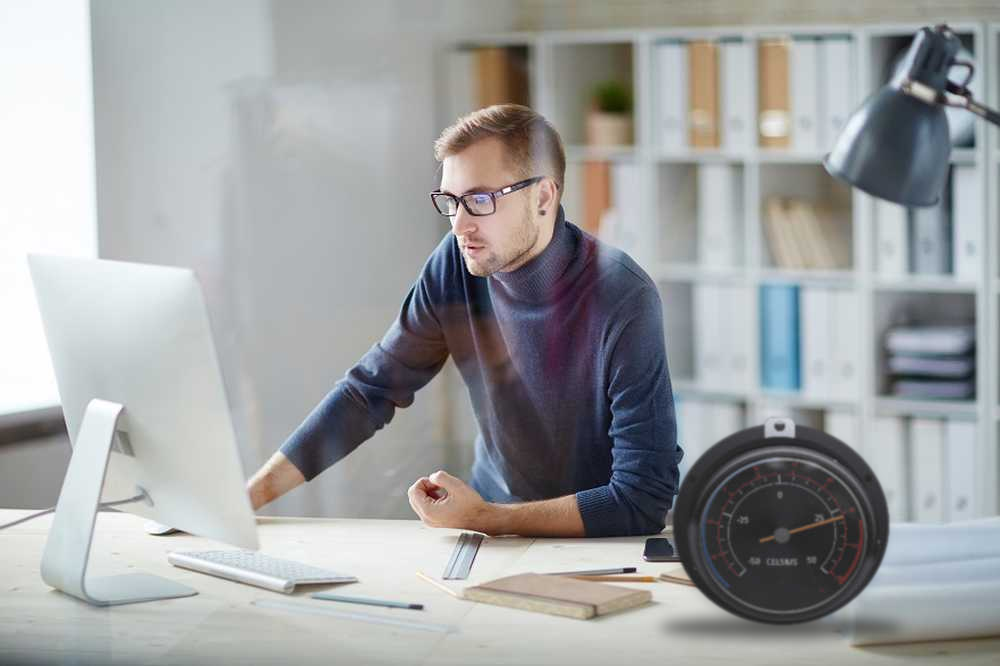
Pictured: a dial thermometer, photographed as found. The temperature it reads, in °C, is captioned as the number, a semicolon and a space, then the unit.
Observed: 27.5; °C
